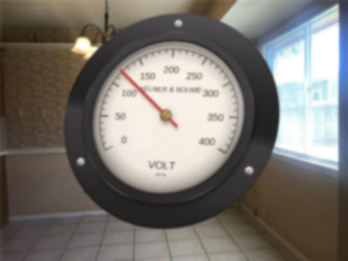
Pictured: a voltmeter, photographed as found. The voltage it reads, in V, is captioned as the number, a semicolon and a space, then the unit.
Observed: 120; V
